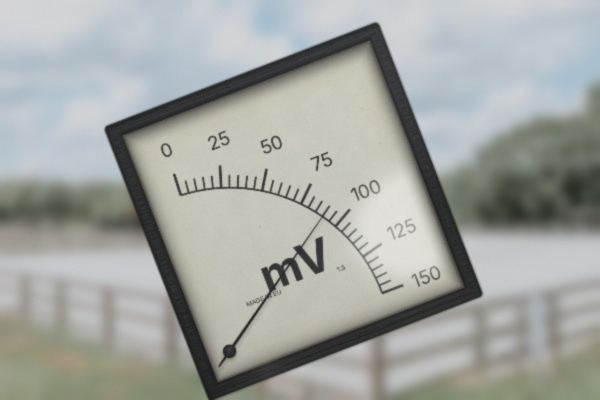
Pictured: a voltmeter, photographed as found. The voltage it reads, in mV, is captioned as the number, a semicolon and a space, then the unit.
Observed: 90; mV
